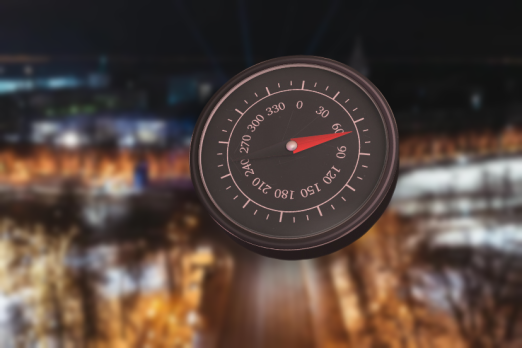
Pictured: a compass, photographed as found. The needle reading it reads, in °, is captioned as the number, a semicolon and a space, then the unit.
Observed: 70; °
